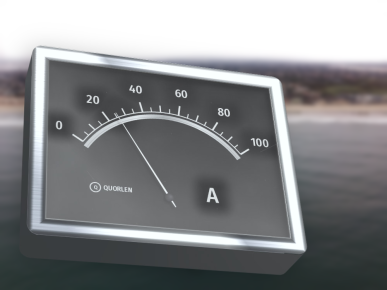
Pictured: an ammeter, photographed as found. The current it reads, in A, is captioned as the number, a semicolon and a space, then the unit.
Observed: 25; A
